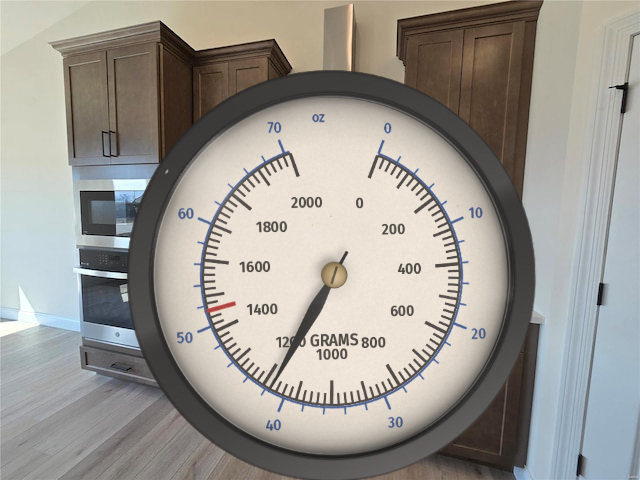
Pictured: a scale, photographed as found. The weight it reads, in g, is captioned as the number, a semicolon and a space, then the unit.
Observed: 1180; g
